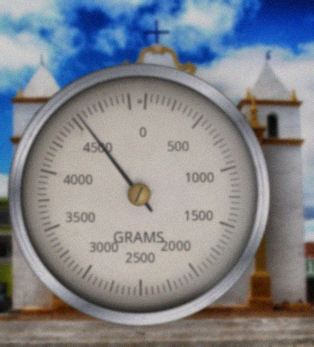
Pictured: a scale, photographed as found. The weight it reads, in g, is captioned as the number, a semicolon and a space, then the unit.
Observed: 4550; g
